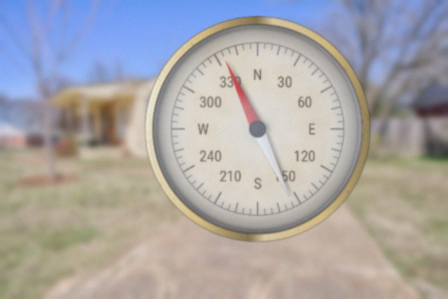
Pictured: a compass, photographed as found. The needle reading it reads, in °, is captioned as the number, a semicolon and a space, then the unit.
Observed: 335; °
